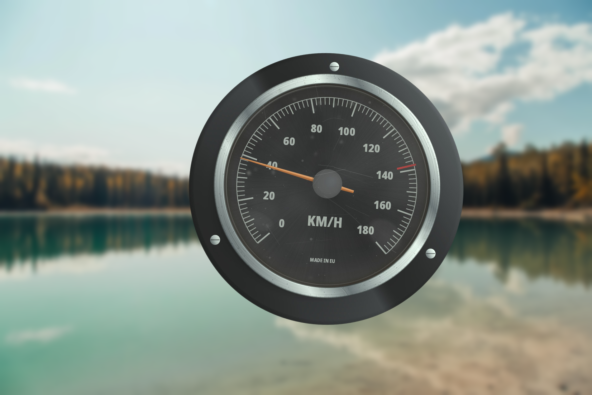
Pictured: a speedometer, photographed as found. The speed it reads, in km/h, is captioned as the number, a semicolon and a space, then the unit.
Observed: 38; km/h
